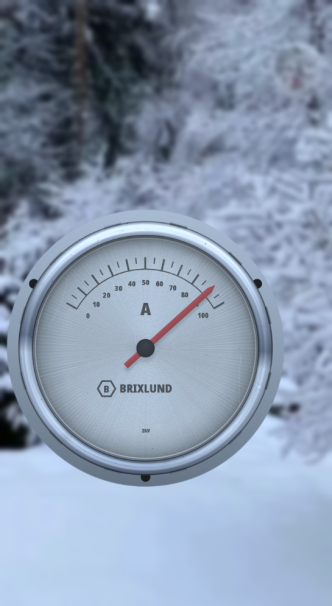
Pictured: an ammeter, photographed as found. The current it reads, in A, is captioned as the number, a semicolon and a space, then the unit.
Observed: 90; A
